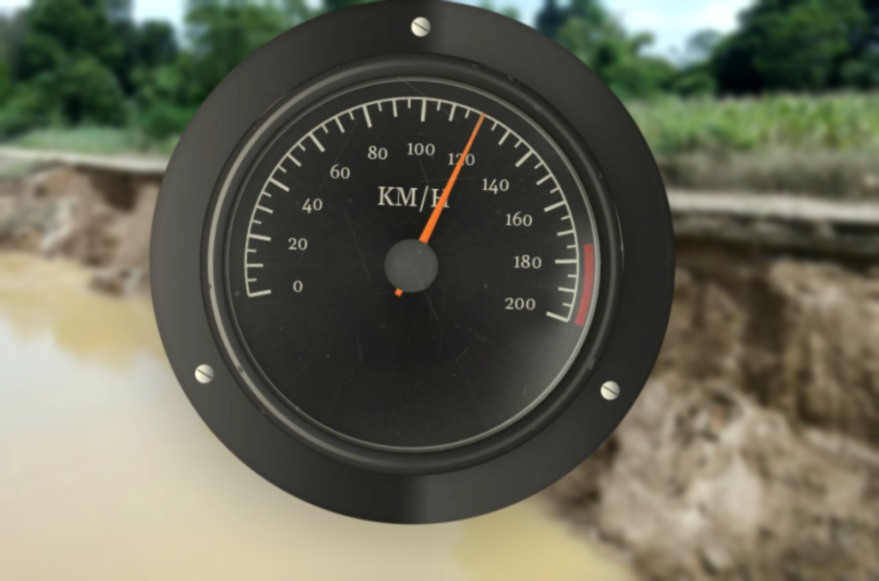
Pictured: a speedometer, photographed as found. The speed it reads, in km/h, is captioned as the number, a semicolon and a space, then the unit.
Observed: 120; km/h
